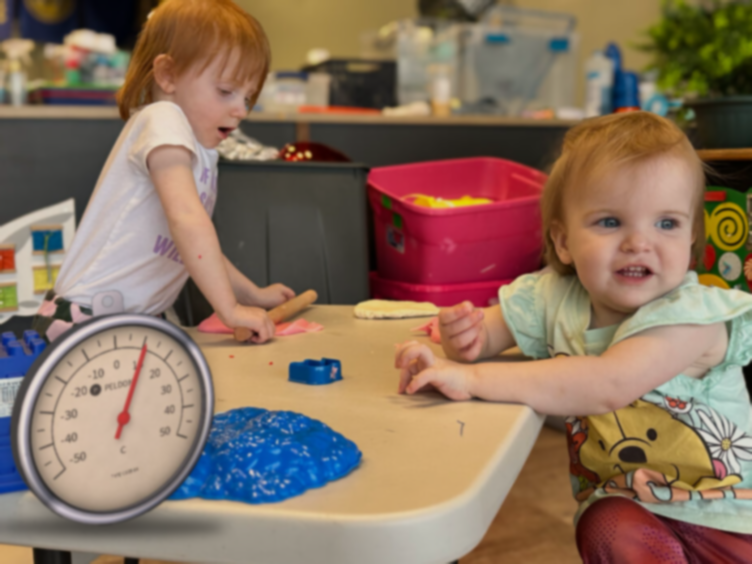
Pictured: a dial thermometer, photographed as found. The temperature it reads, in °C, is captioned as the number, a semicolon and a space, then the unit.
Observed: 10; °C
